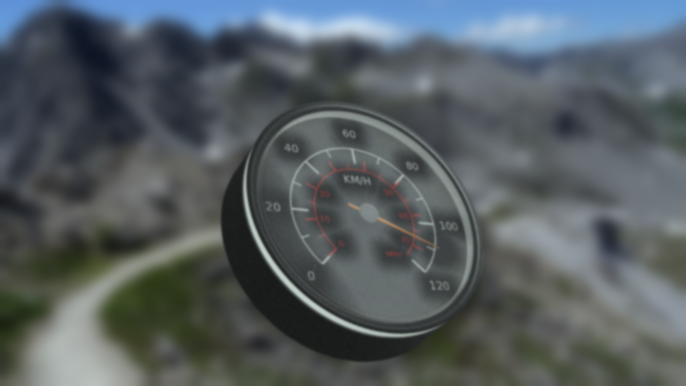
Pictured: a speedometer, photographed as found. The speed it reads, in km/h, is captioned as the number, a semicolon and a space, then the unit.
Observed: 110; km/h
